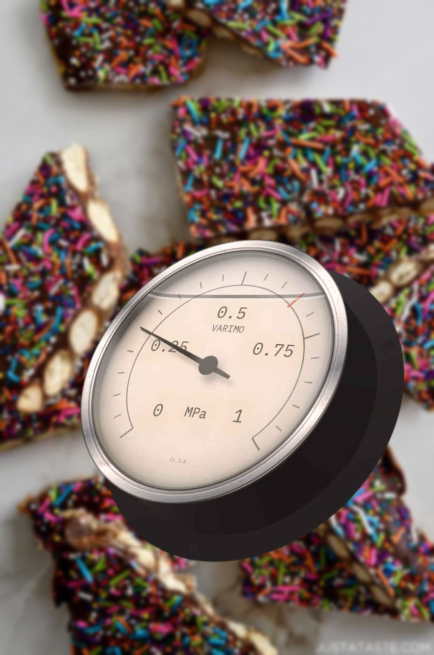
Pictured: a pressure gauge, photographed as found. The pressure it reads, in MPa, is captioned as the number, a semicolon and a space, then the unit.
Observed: 0.25; MPa
